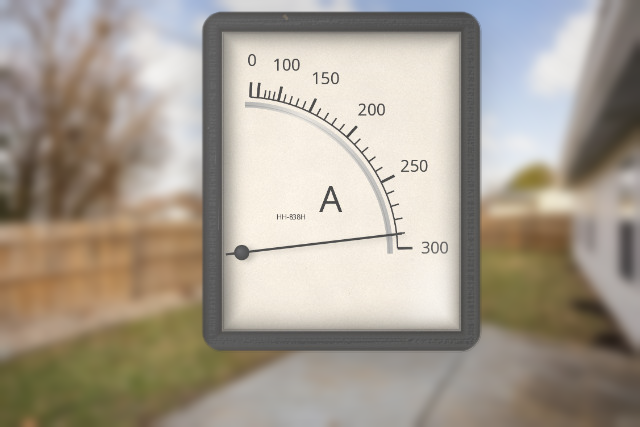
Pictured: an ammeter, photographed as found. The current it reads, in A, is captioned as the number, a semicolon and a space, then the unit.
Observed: 290; A
